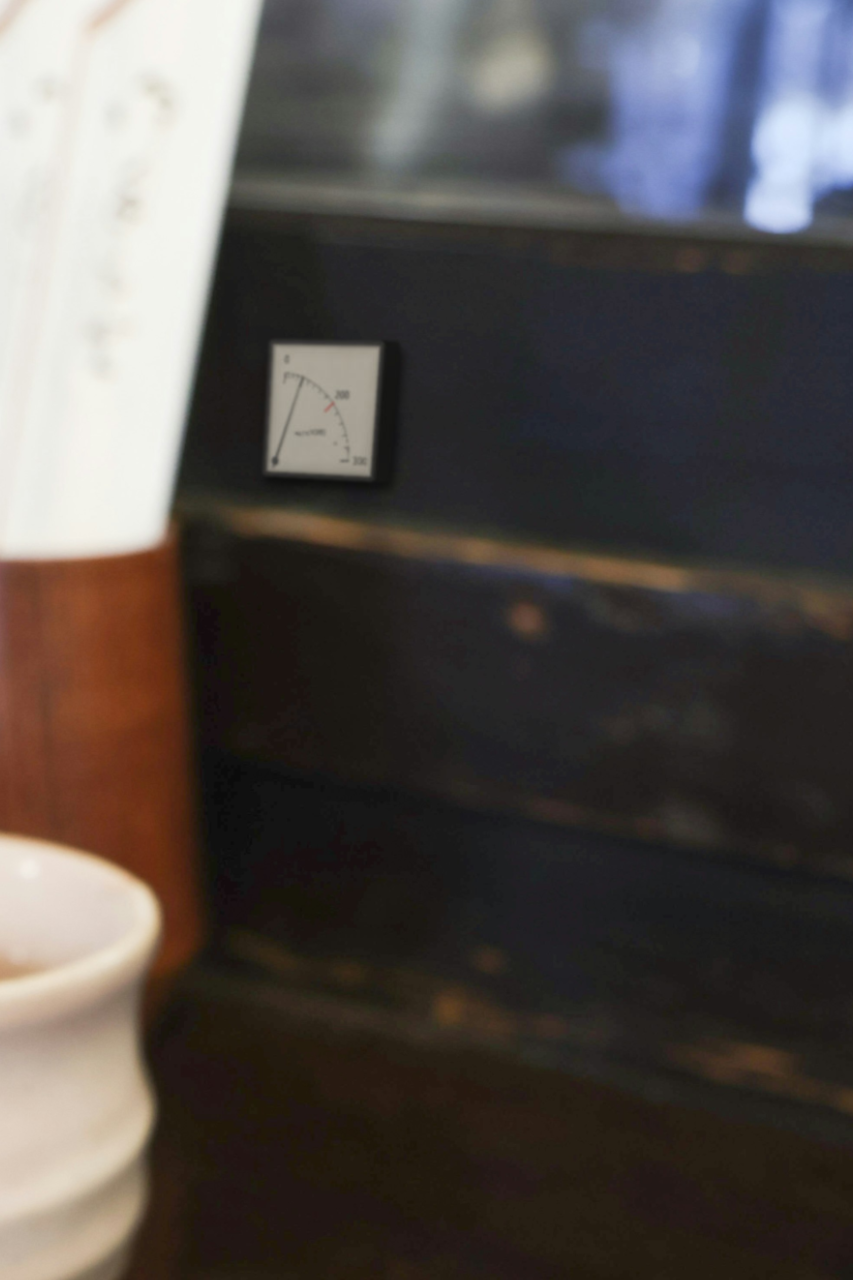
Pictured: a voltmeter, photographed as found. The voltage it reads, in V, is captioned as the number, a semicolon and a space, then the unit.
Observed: 100; V
